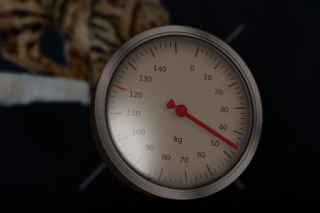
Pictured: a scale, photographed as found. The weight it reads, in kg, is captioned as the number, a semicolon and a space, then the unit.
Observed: 46; kg
